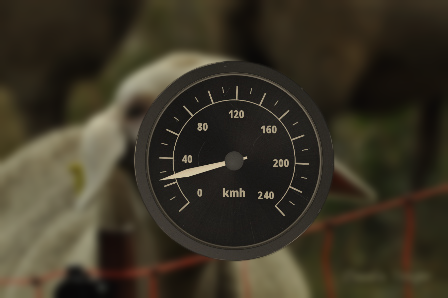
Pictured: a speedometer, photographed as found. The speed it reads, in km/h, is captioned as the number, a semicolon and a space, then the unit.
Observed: 25; km/h
